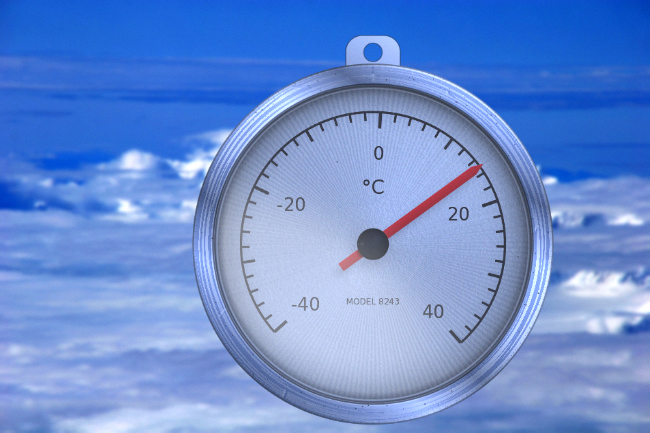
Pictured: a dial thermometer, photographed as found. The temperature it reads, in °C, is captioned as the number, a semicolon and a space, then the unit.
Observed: 15; °C
